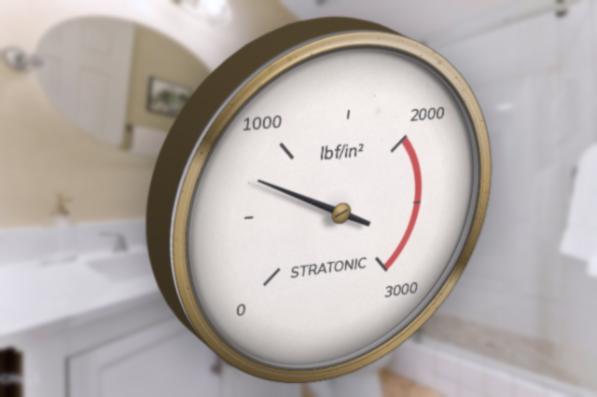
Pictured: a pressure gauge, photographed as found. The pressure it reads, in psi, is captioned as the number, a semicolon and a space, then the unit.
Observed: 750; psi
